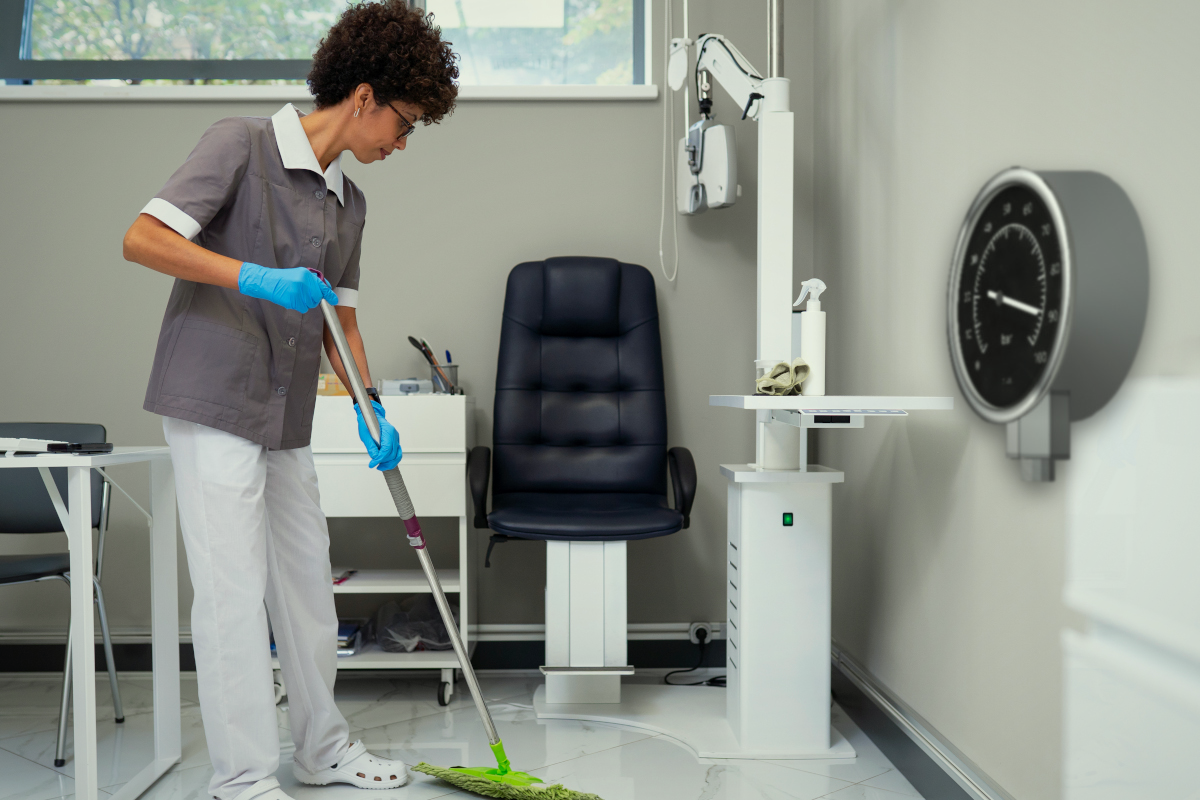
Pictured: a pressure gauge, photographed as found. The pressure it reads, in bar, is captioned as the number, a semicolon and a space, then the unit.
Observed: 90; bar
